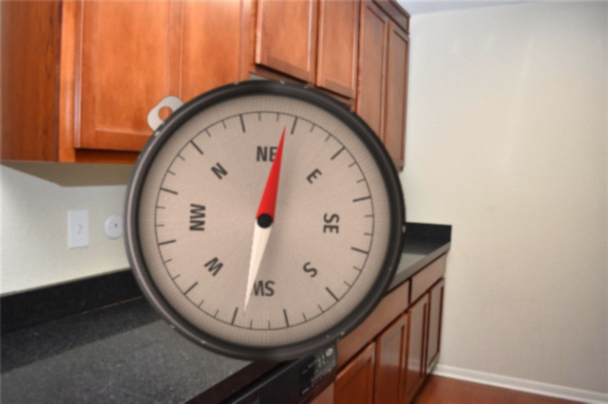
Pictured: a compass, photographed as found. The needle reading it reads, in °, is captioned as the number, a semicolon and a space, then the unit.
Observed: 55; °
